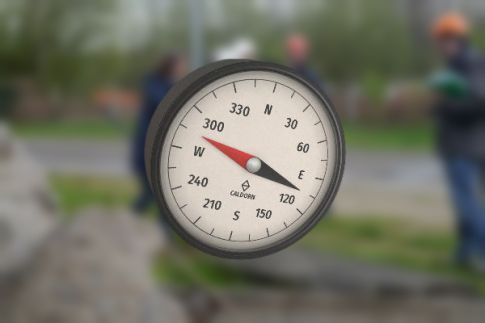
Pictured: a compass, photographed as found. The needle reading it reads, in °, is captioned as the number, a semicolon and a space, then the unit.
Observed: 285; °
